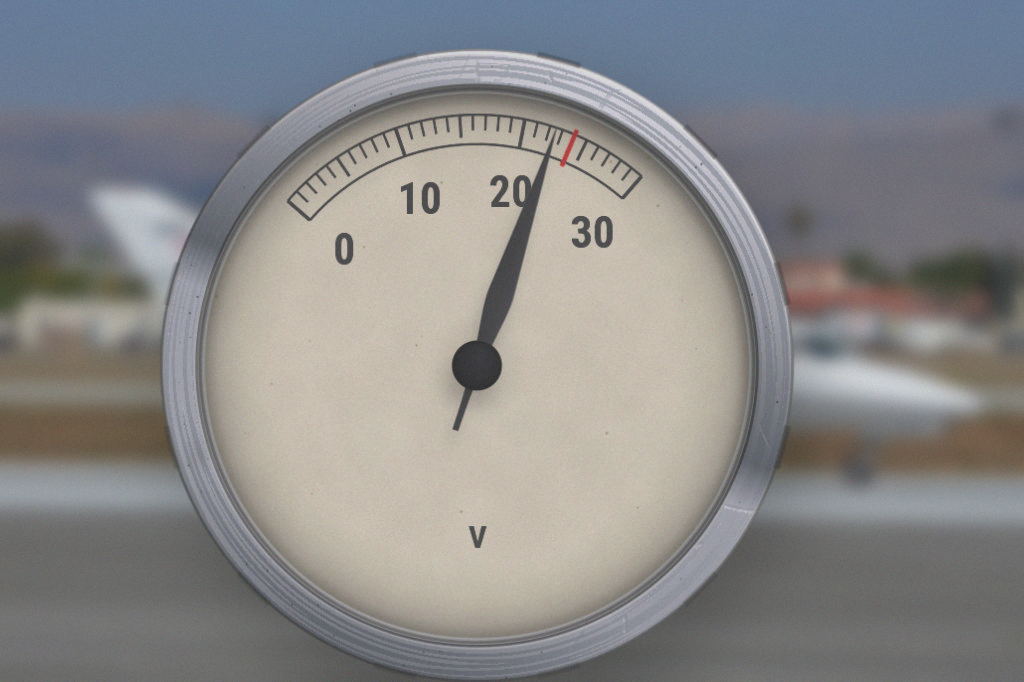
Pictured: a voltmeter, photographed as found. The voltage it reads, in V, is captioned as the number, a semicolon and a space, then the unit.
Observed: 22.5; V
